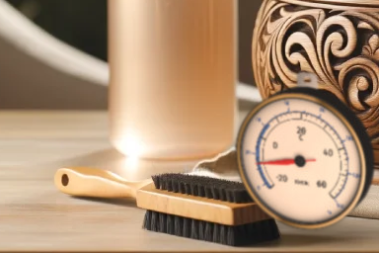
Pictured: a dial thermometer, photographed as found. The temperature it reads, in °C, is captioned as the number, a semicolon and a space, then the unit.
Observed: -10; °C
